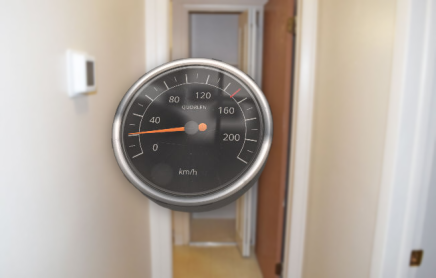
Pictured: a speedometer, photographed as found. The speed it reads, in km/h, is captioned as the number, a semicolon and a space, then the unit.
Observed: 20; km/h
